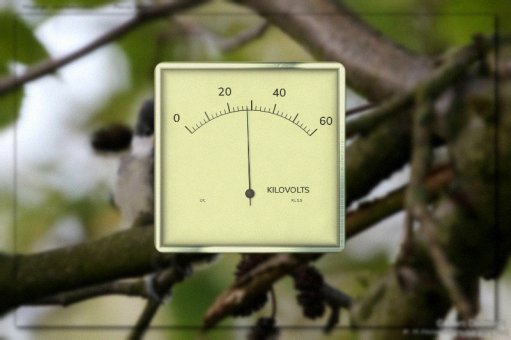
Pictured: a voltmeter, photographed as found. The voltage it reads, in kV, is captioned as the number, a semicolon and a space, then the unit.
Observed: 28; kV
